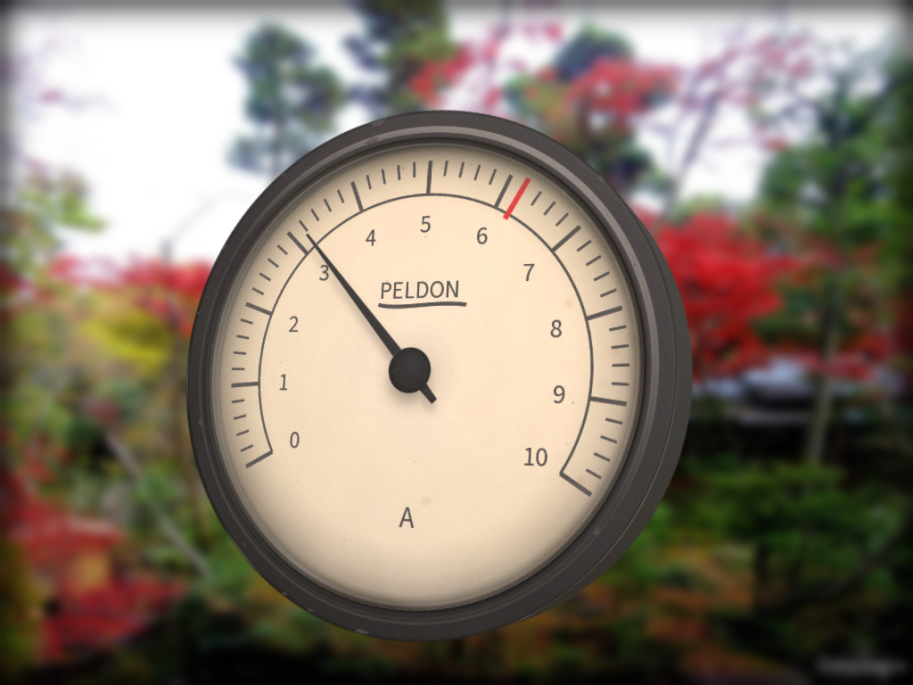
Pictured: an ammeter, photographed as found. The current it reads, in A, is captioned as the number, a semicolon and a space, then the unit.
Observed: 3.2; A
